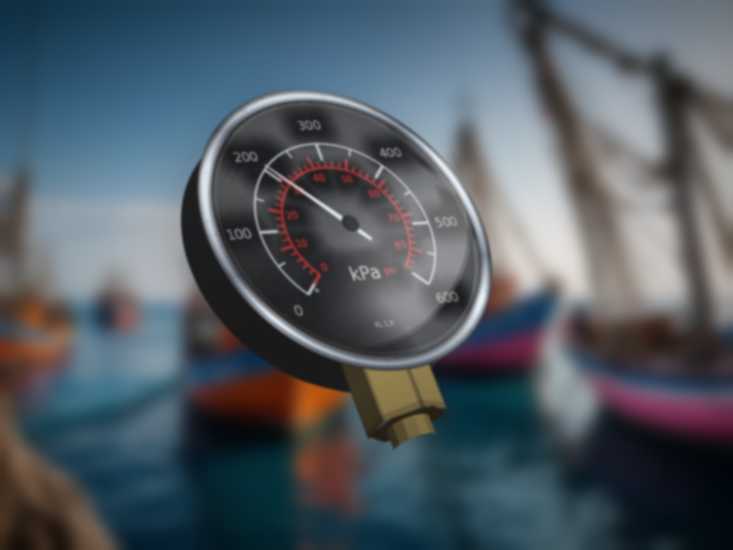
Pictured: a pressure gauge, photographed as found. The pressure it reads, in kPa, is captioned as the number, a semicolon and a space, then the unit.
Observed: 200; kPa
